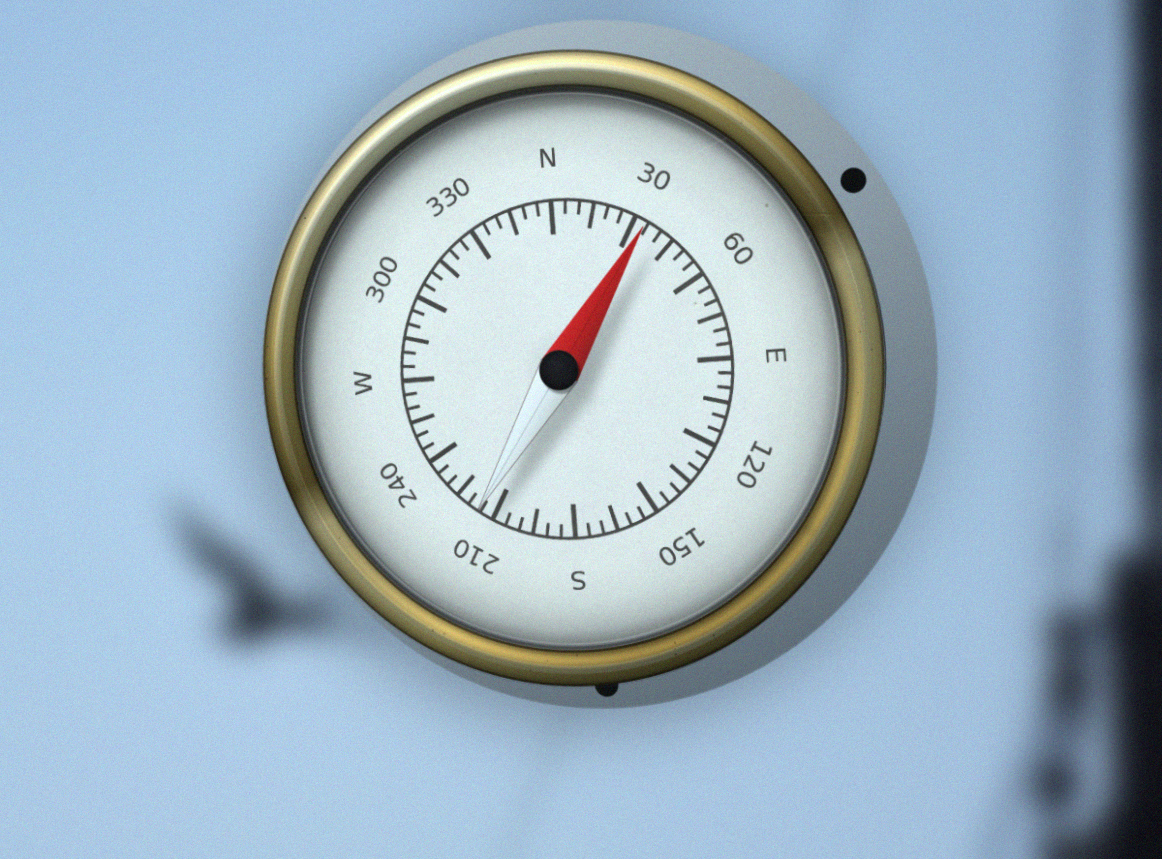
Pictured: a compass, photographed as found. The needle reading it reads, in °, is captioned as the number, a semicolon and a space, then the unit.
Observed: 35; °
